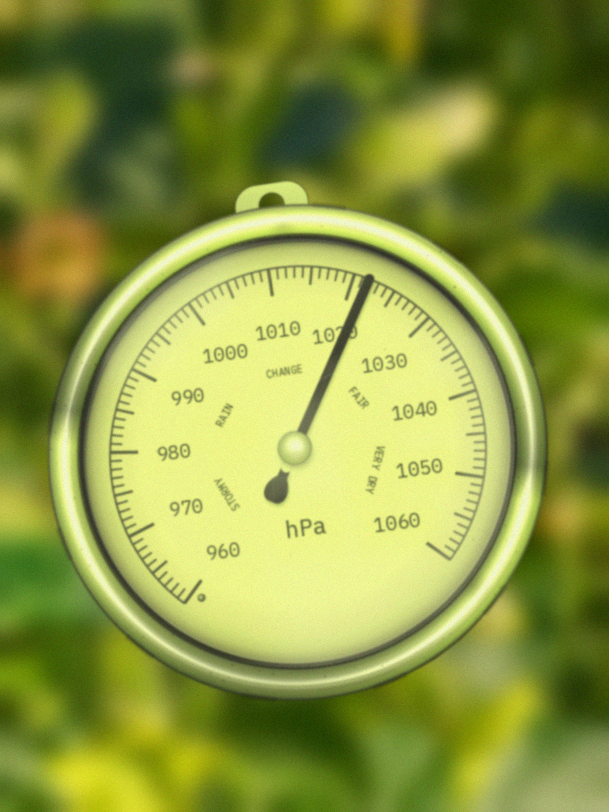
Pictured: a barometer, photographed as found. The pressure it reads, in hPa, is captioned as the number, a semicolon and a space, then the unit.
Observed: 1022; hPa
